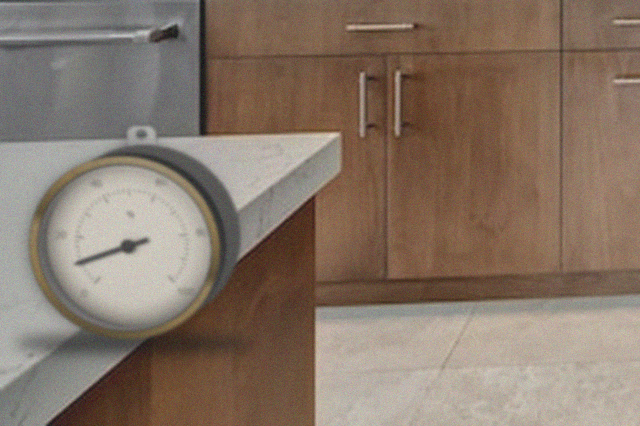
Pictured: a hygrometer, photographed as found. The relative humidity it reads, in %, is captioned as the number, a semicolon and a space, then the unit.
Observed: 10; %
